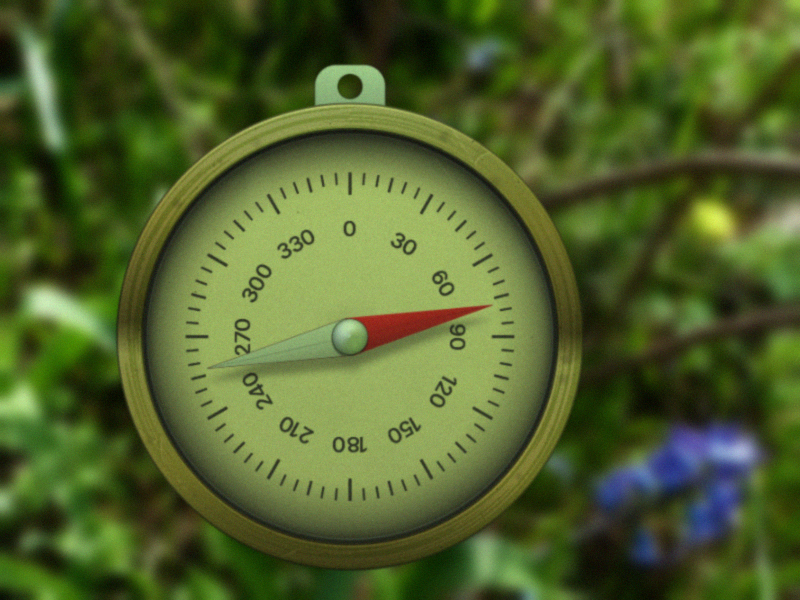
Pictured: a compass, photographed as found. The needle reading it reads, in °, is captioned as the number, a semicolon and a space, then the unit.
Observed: 77.5; °
